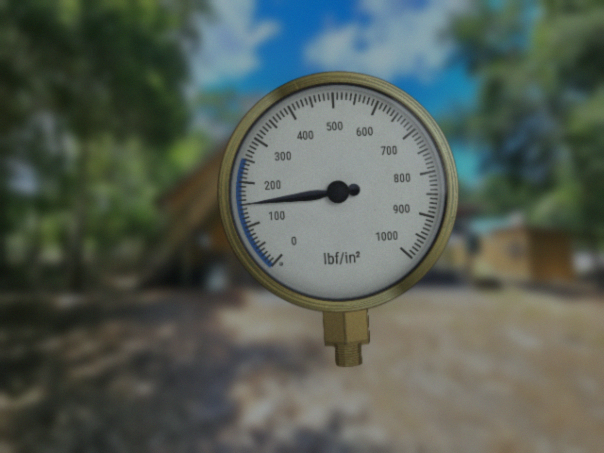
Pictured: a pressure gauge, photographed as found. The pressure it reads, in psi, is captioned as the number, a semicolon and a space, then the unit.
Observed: 150; psi
